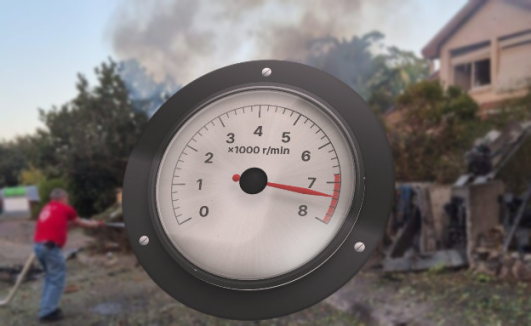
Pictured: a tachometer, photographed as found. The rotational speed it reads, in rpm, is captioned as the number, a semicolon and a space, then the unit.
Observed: 7400; rpm
